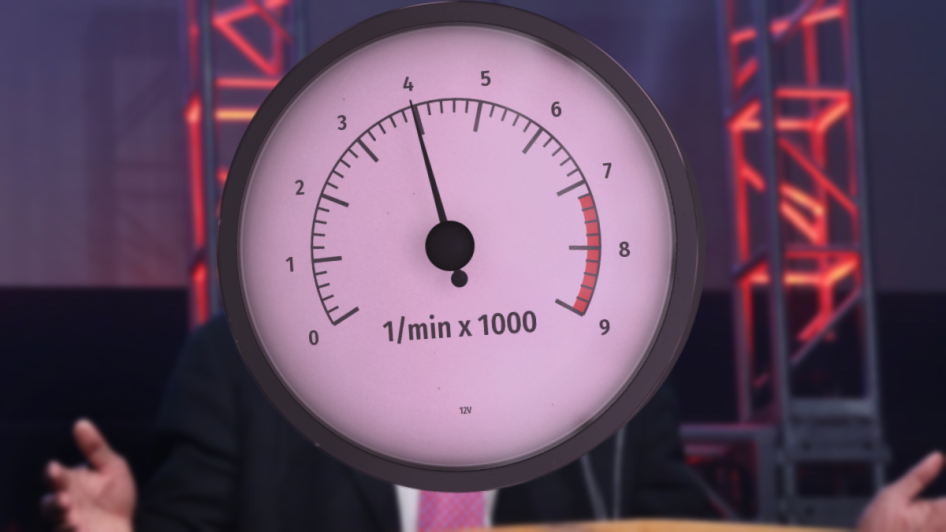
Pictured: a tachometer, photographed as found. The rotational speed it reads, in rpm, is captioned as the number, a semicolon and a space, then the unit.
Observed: 4000; rpm
